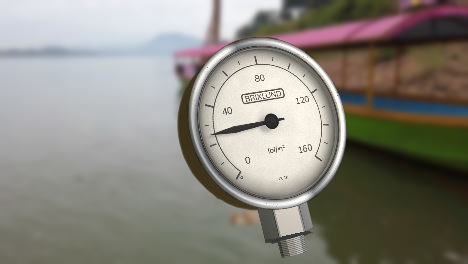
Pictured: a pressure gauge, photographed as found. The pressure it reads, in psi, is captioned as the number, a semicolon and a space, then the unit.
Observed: 25; psi
